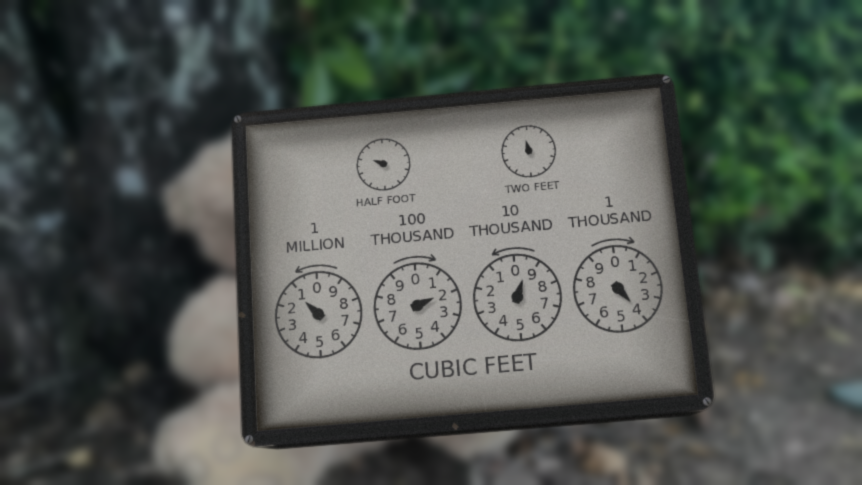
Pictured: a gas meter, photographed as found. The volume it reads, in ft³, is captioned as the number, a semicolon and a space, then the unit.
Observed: 119400; ft³
